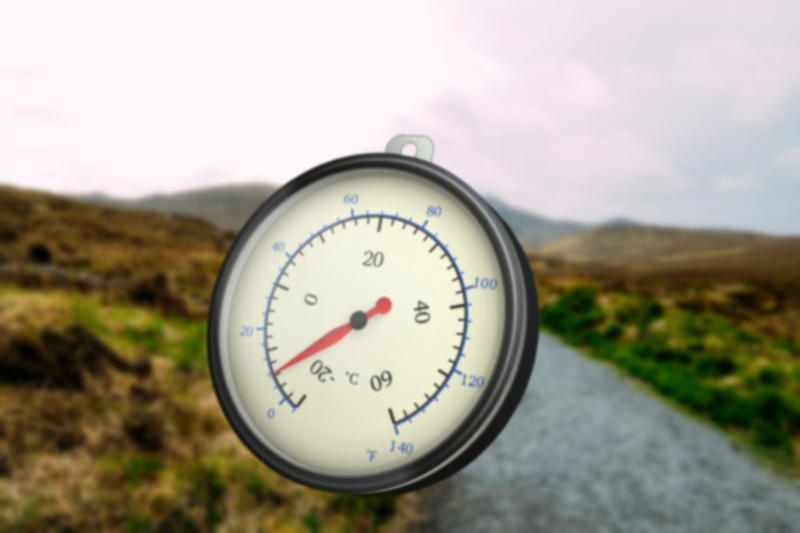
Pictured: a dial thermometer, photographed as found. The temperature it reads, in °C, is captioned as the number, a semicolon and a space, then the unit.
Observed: -14; °C
